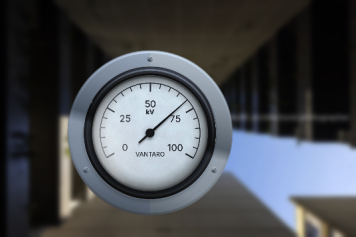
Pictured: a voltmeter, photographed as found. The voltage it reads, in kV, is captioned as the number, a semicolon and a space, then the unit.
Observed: 70; kV
